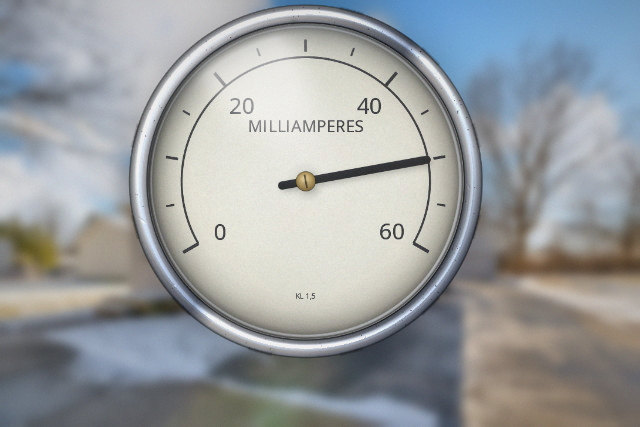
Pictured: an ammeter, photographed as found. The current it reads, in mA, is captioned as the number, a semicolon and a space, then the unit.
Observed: 50; mA
